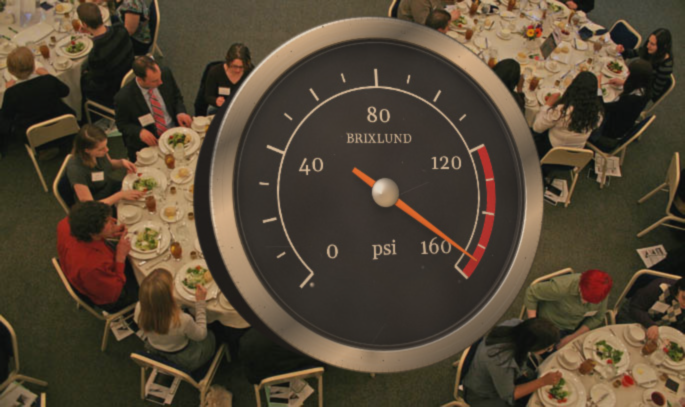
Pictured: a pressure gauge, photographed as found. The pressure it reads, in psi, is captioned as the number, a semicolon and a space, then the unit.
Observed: 155; psi
